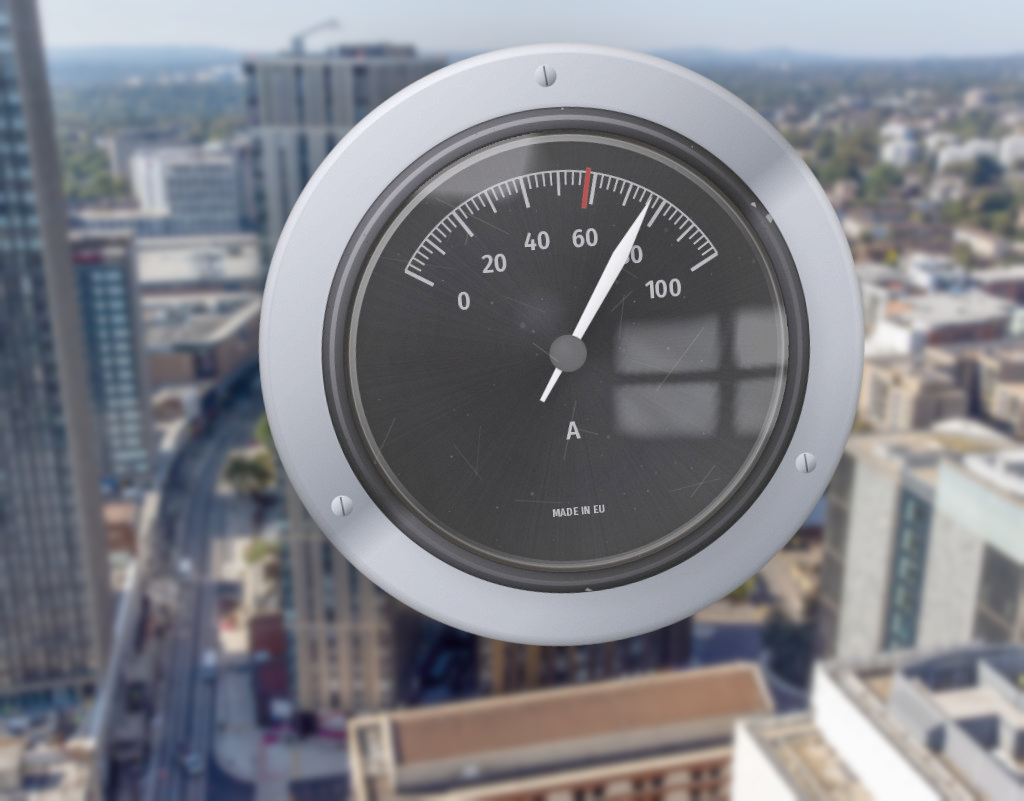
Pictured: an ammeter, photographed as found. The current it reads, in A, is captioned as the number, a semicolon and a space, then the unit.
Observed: 76; A
